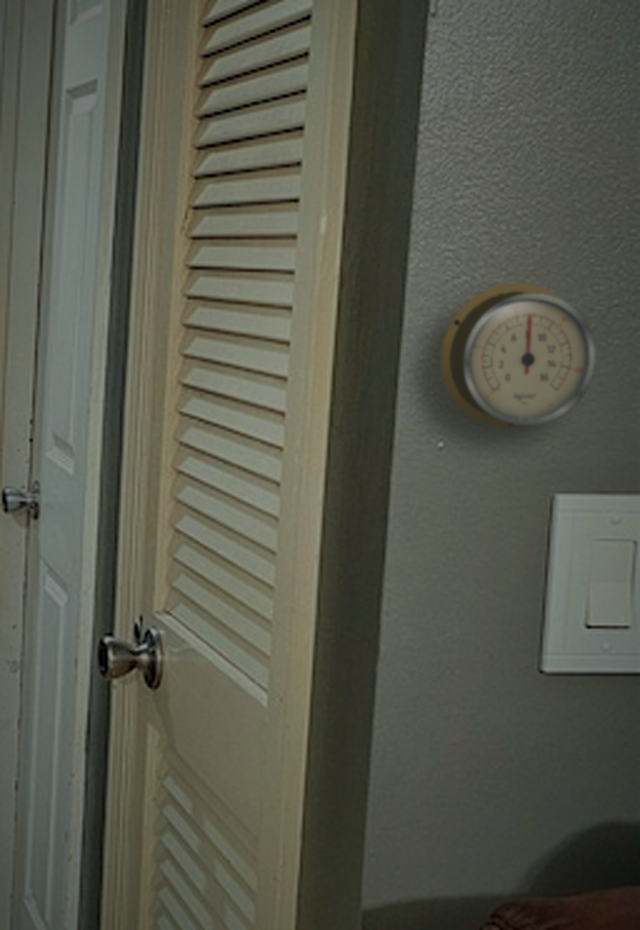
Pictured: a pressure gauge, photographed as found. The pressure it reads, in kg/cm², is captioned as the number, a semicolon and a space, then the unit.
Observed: 8; kg/cm²
